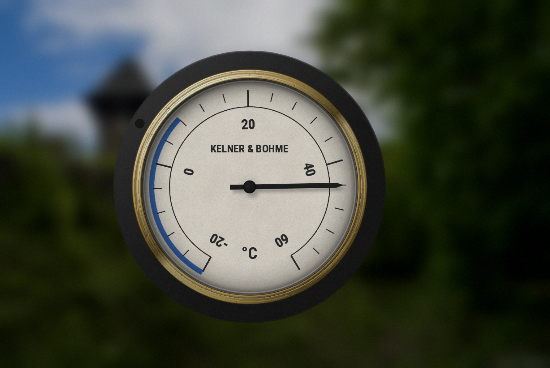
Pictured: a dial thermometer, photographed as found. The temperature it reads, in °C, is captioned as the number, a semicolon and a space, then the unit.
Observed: 44; °C
